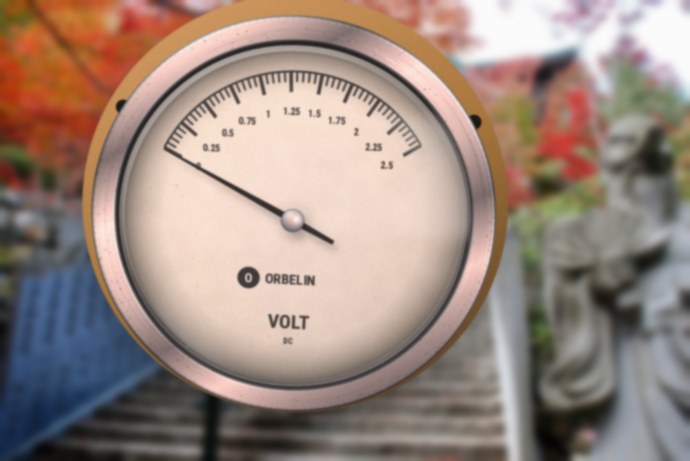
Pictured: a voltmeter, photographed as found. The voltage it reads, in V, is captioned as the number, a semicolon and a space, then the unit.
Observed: 0; V
